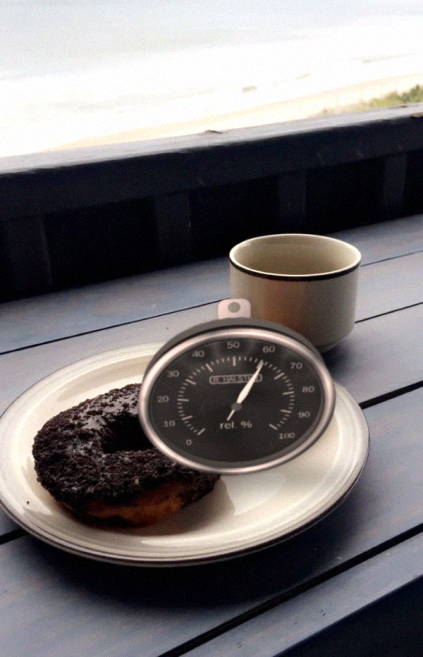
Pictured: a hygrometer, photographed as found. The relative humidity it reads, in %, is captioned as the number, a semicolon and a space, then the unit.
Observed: 60; %
